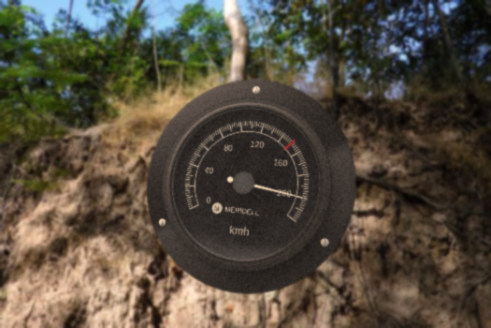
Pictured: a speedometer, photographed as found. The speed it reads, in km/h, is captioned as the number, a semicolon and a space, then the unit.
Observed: 200; km/h
